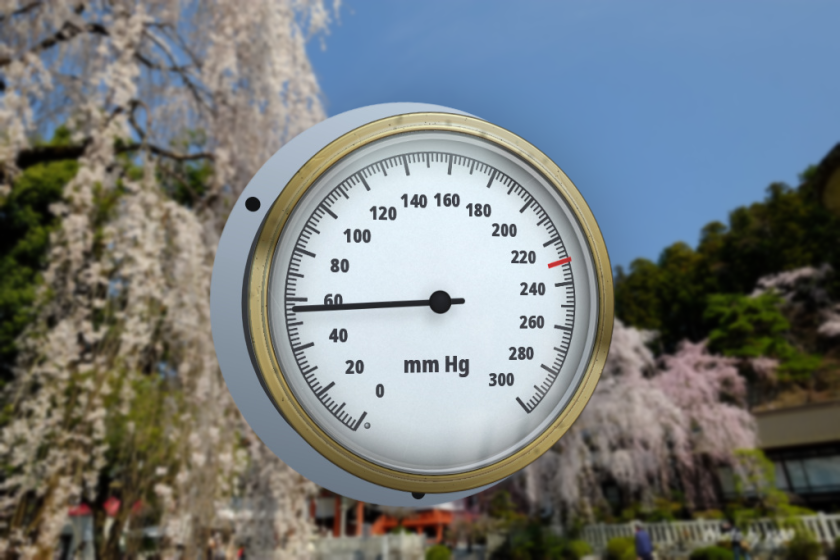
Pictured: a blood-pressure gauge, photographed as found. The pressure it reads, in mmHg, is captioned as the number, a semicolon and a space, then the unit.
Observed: 56; mmHg
